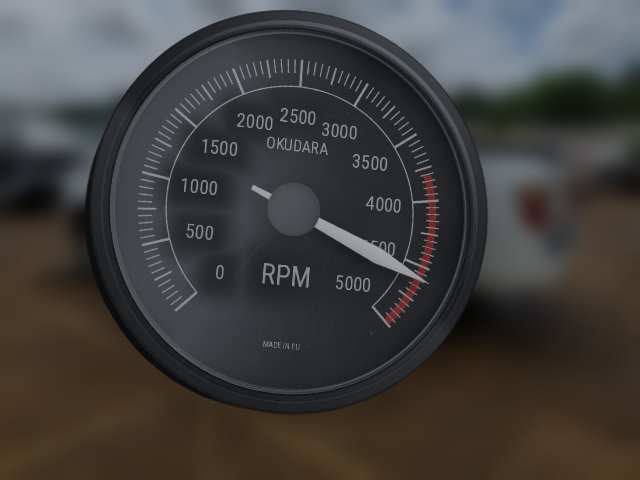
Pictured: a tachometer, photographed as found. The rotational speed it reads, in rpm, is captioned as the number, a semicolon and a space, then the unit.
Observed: 4600; rpm
